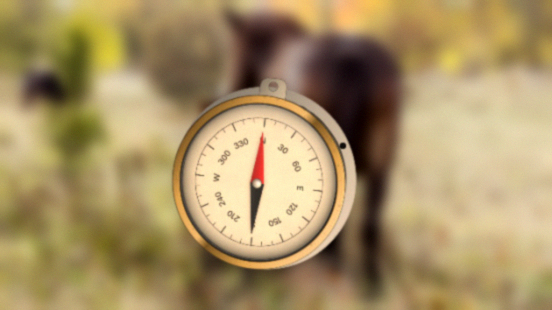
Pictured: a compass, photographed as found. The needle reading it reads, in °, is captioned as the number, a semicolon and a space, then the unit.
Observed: 0; °
